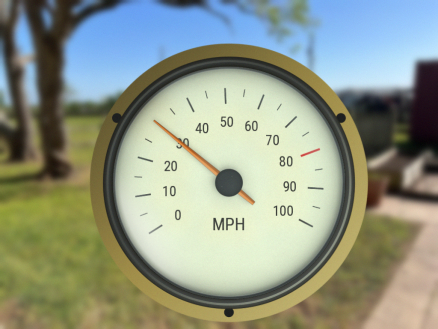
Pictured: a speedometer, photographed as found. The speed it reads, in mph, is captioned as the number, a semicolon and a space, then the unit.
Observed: 30; mph
